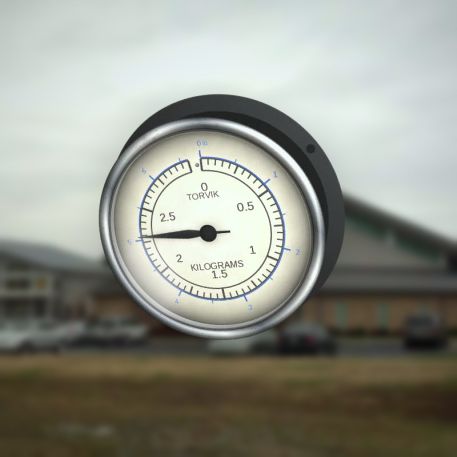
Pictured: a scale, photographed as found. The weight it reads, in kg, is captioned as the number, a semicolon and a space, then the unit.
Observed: 2.3; kg
